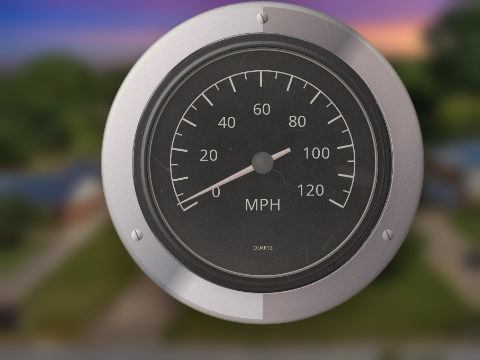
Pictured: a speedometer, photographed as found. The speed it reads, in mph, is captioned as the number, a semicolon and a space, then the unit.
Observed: 2.5; mph
